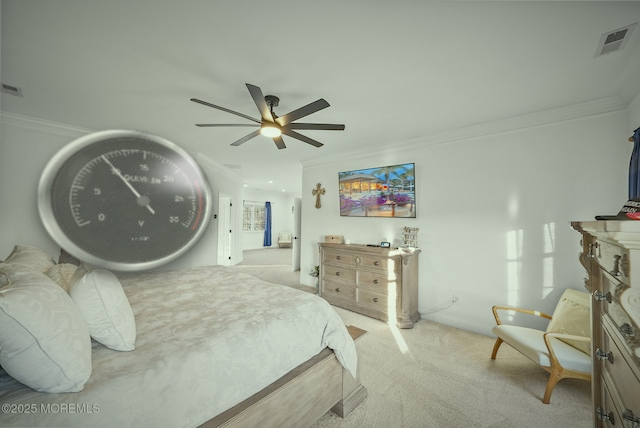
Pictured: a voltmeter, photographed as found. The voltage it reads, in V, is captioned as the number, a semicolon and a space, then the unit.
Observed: 10; V
